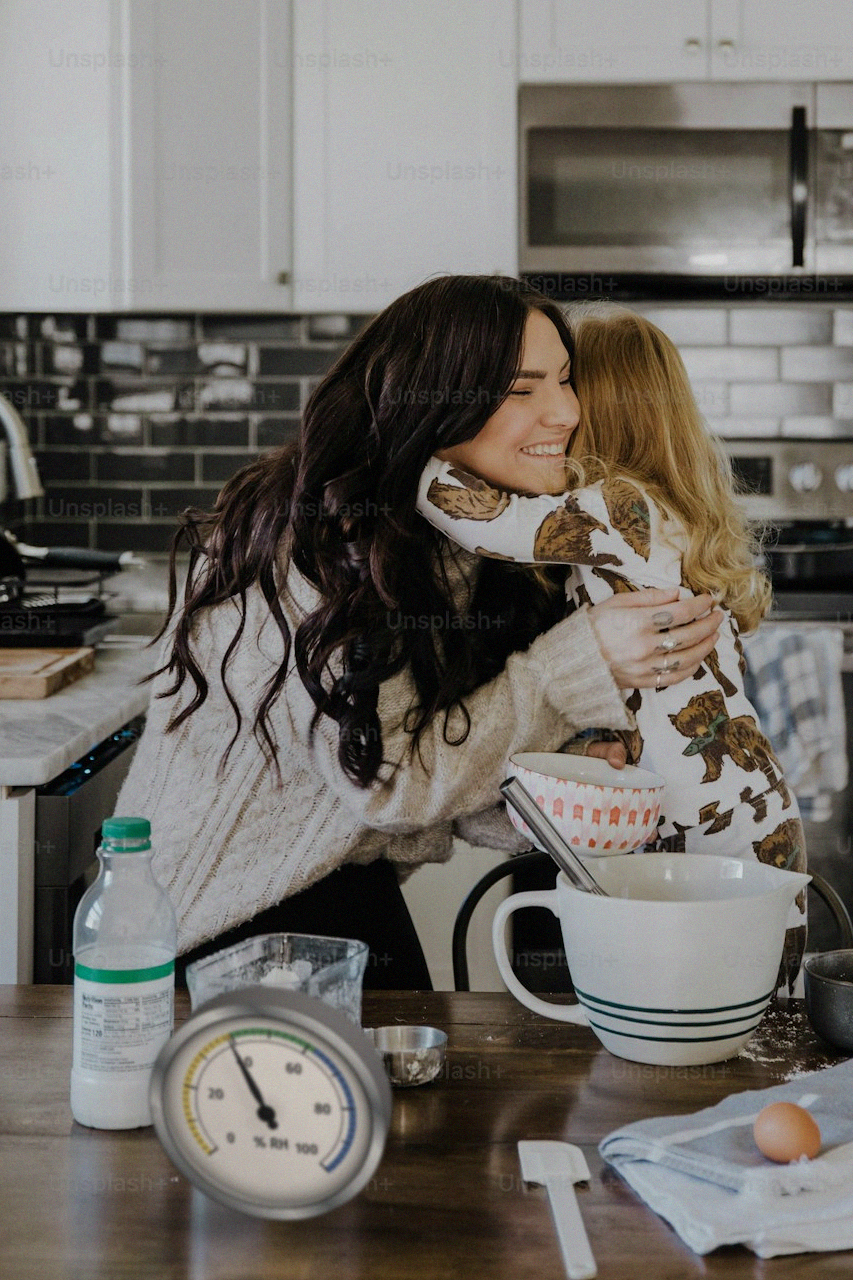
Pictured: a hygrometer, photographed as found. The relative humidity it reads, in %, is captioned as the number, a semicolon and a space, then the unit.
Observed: 40; %
